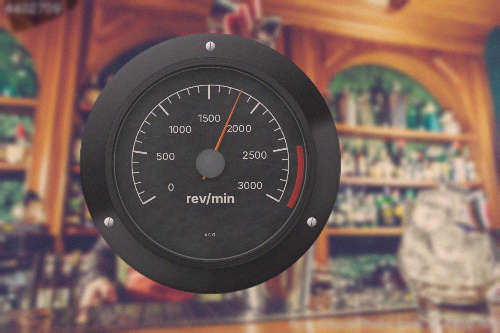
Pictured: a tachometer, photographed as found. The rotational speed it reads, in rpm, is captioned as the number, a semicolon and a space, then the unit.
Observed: 1800; rpm
